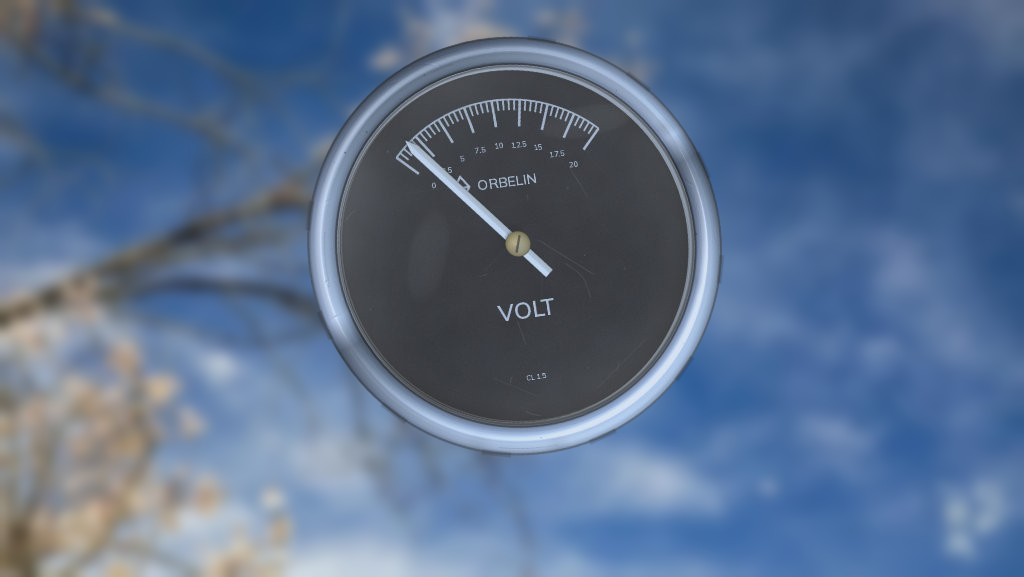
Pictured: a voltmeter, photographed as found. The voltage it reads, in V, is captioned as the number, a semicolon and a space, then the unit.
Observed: 1.5; V
